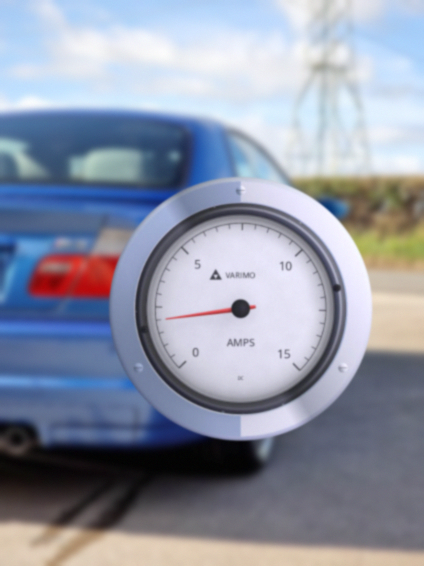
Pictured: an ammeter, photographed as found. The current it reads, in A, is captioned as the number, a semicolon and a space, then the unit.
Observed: 2; A
